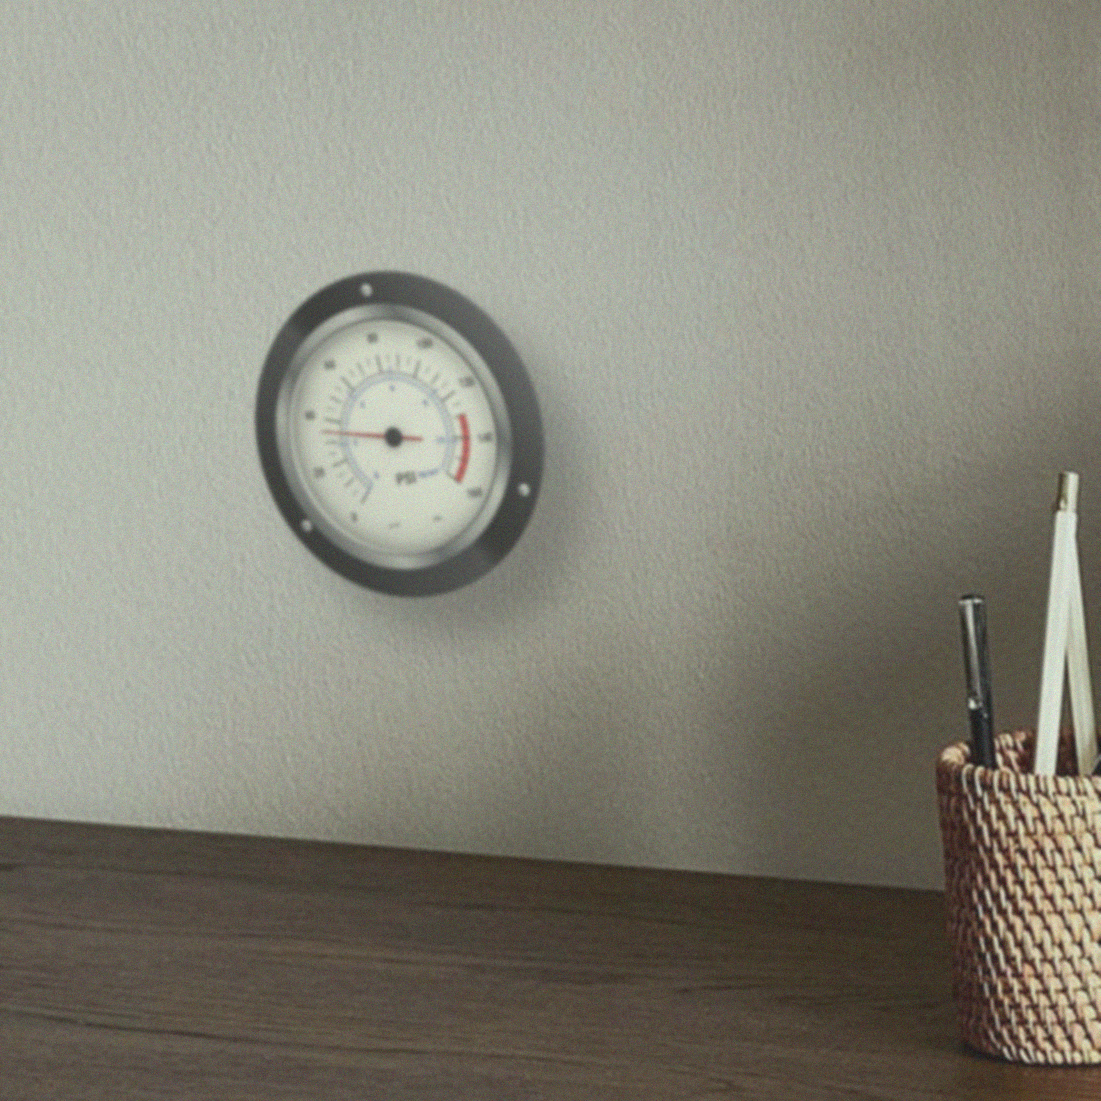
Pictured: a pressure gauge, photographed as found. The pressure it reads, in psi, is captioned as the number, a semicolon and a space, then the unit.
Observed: 35; psi
